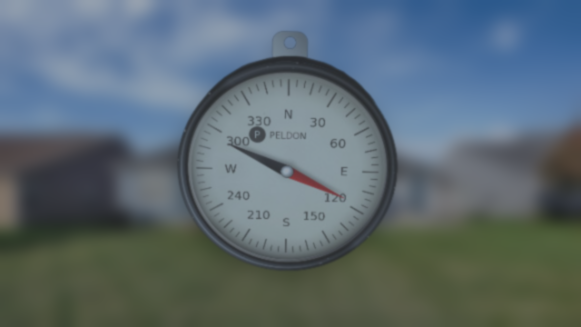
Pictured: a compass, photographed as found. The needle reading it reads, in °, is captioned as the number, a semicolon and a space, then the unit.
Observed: 115; °
